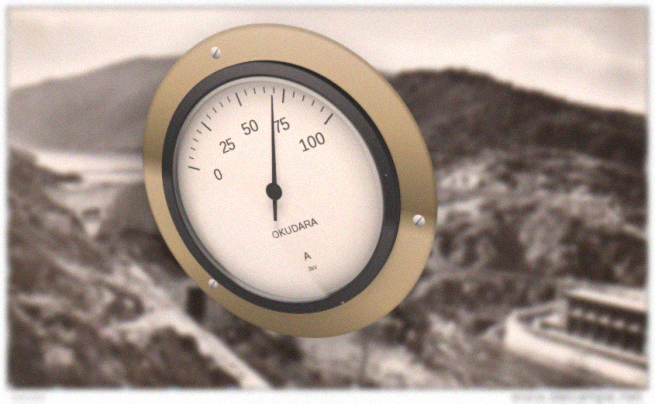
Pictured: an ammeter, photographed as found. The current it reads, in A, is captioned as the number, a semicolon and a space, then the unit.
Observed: 70; A
